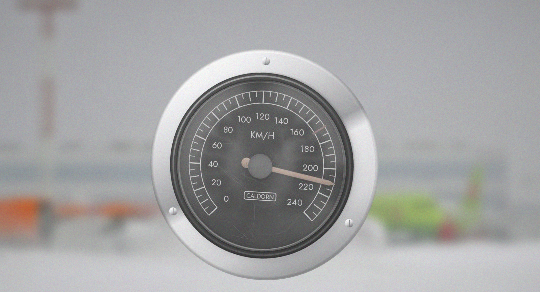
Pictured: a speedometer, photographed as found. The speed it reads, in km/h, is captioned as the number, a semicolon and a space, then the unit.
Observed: 210; km/h
